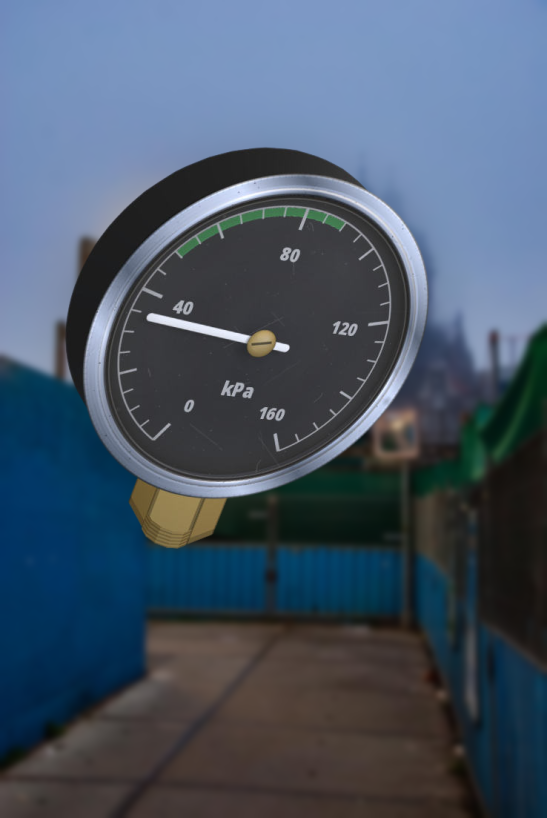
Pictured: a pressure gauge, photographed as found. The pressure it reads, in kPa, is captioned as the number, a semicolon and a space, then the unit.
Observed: 35; kPa
